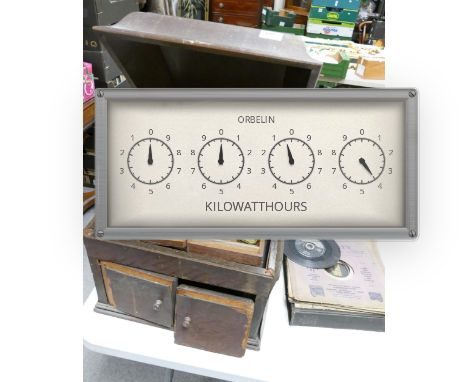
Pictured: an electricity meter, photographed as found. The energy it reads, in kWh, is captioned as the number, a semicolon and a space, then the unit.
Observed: 4; kWh
